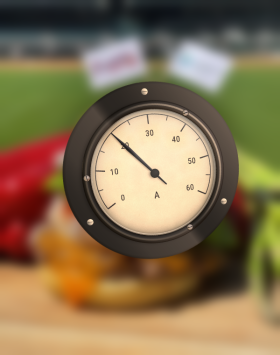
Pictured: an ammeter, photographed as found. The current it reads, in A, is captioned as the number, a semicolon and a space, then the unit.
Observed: 20; A
